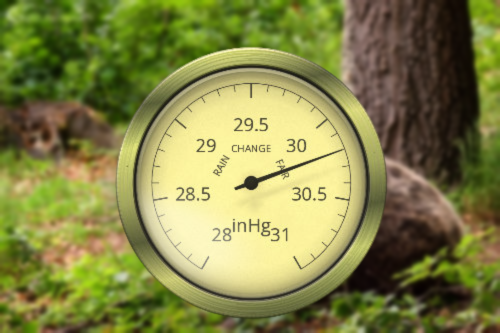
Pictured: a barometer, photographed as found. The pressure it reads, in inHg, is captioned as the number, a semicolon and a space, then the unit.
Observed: 30.2; inHg
